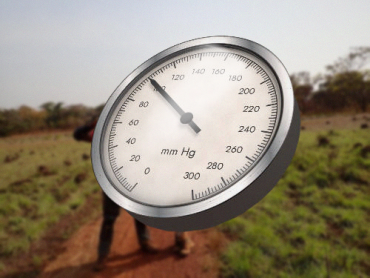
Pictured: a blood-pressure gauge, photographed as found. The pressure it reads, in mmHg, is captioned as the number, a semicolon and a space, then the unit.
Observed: 100; mmHg
